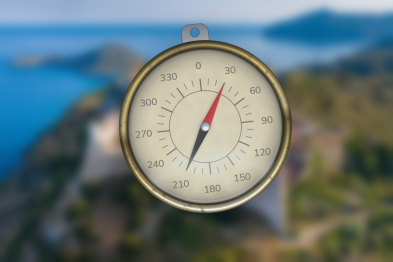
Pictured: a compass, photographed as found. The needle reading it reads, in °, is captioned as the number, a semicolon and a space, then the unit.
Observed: 30; °
